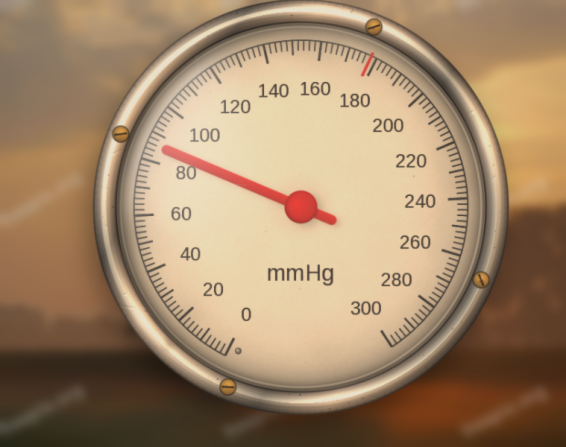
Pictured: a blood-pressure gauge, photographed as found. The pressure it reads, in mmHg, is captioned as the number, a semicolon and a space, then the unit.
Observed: 86; mmHg
